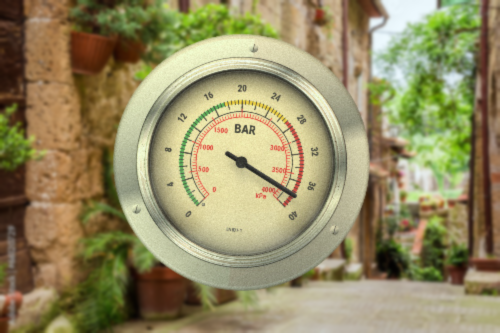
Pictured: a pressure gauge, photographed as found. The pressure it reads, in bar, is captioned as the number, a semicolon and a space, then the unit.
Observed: 38; bar
